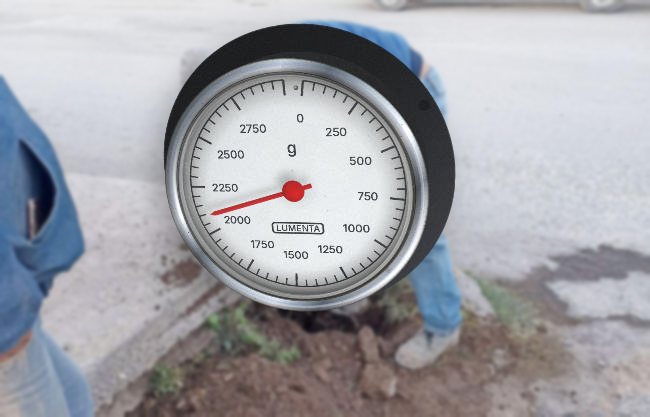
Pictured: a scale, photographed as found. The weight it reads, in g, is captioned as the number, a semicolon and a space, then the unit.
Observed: 2100; g
